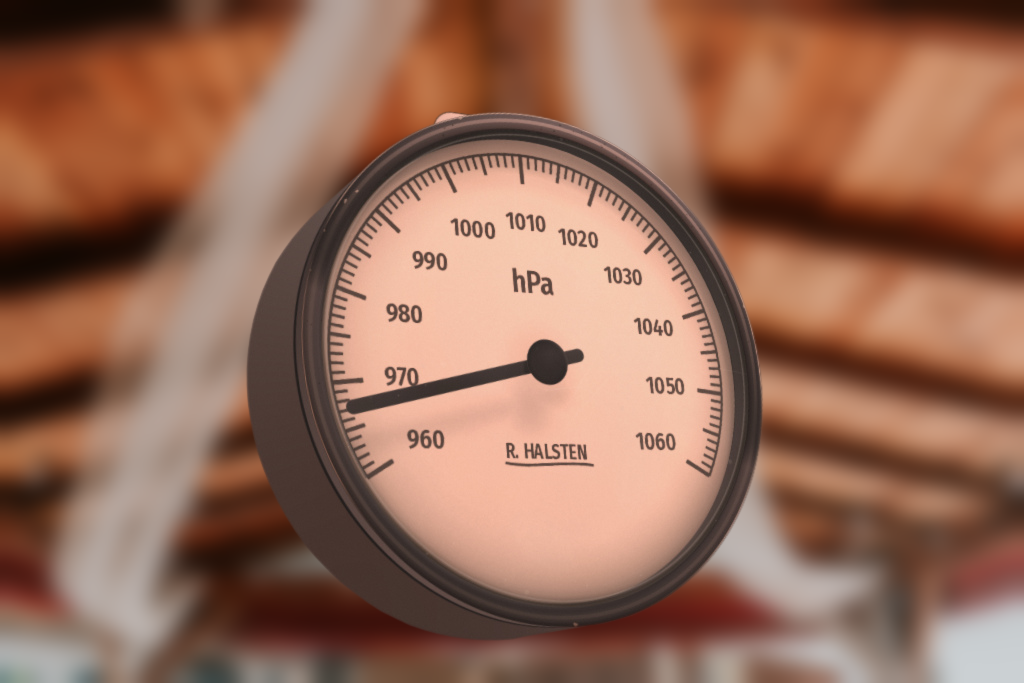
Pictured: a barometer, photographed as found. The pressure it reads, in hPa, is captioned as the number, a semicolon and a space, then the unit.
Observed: 967; hPa
